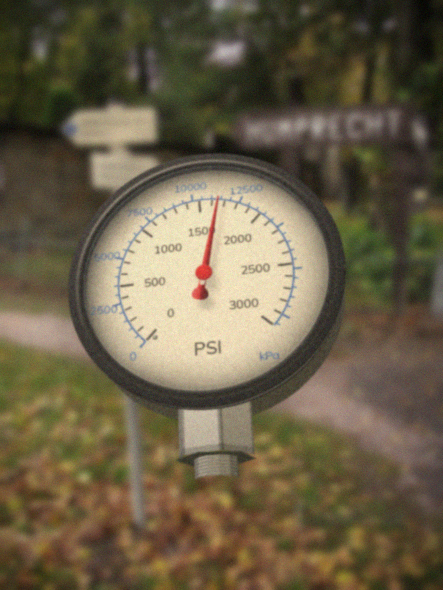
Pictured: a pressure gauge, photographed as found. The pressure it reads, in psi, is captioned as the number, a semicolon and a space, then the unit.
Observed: 1650; psi
